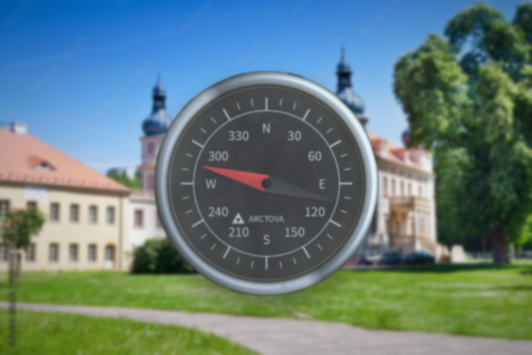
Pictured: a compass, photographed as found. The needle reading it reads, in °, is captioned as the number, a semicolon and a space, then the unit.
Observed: 285; °
